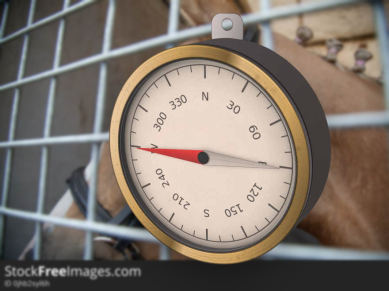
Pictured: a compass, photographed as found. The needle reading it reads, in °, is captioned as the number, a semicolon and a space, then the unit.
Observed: 270; °
